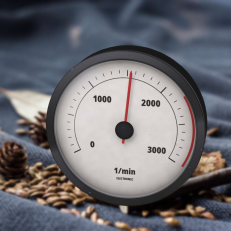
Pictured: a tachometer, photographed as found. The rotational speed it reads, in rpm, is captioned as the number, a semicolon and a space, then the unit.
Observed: 1550; rpm
